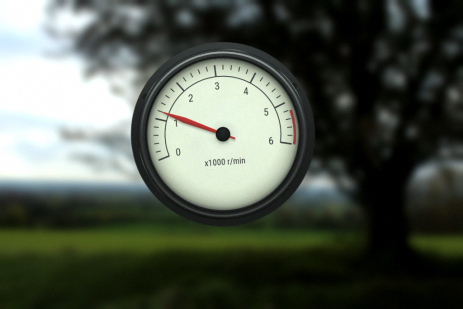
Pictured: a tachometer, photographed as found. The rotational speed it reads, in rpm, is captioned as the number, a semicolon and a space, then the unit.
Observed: 1200; rpm
